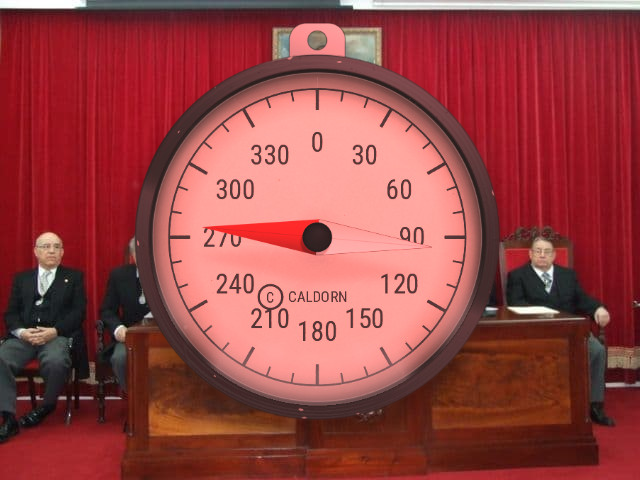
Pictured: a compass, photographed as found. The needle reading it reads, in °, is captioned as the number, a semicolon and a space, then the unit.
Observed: 275; °
